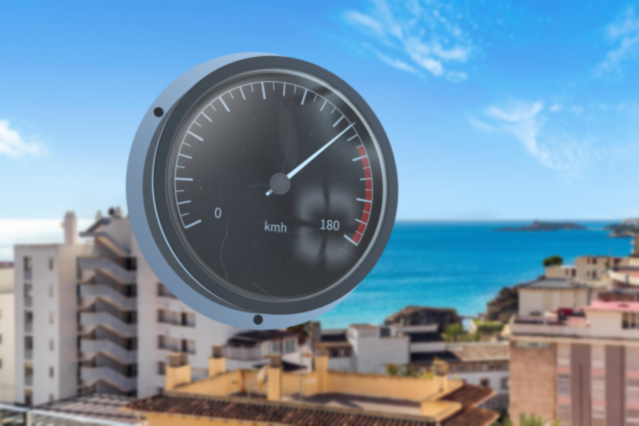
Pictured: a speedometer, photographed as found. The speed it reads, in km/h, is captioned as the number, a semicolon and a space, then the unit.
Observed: 125; km/h
